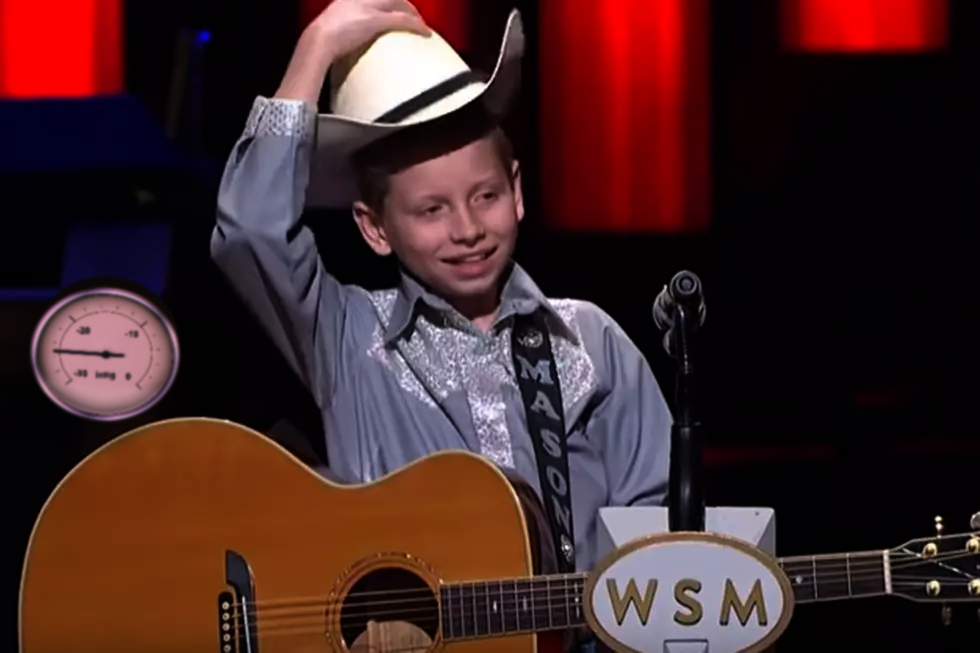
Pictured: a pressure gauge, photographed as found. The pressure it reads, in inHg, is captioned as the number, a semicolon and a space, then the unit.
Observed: -25; inHg
